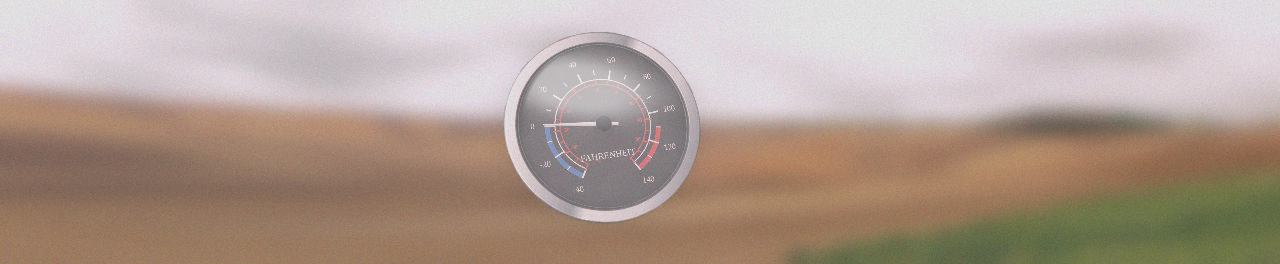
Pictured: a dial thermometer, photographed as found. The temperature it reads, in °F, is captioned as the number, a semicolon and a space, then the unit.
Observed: 0; °F
